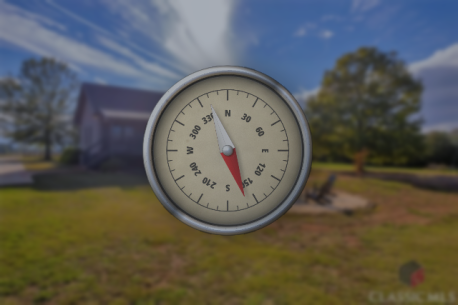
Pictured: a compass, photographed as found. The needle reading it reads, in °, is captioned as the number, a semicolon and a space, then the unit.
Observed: 160; °
